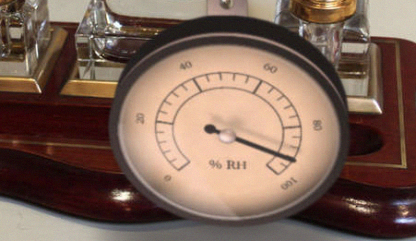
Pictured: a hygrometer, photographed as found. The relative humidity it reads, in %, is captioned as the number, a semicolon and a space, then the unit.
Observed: 92; %
